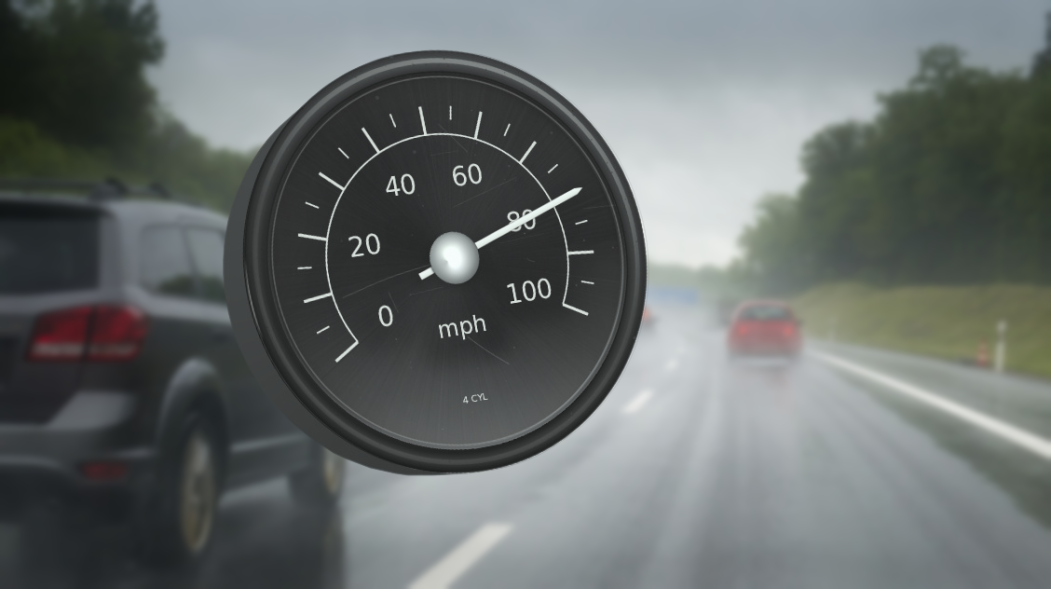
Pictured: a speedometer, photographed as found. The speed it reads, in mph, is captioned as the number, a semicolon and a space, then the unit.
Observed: 80; mph
